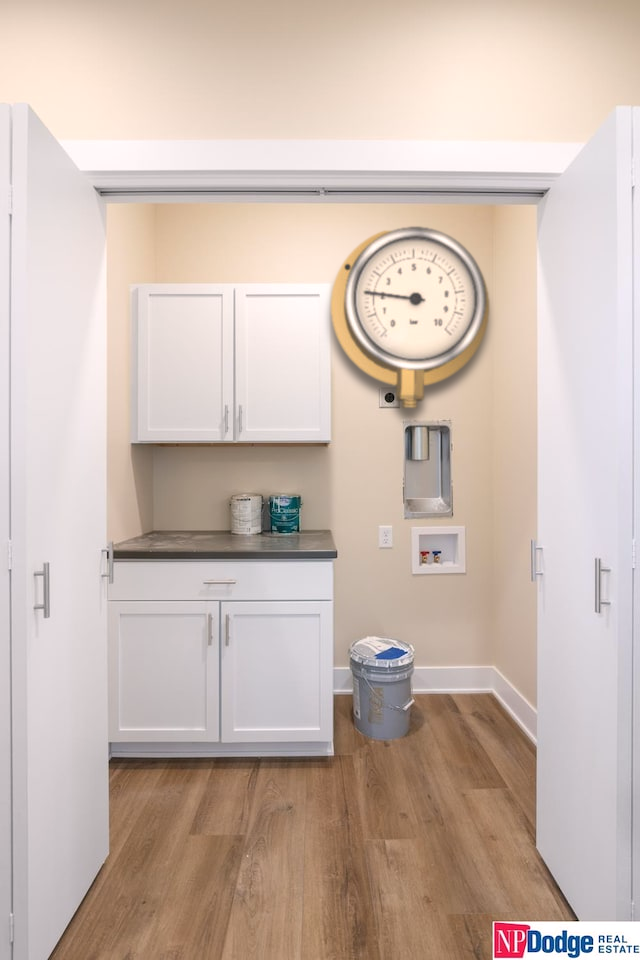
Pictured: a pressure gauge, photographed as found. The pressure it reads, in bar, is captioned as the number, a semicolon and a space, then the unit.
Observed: 2; bar
